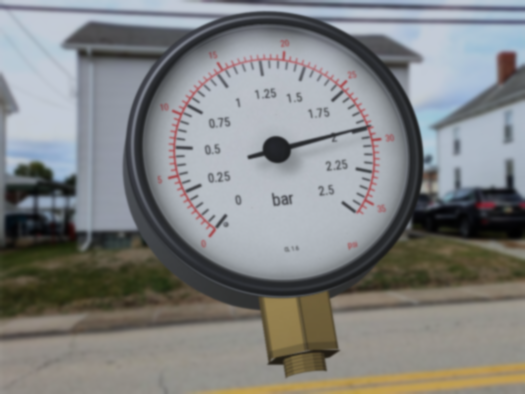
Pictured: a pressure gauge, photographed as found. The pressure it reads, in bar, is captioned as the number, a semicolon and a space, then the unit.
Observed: 2; bar
